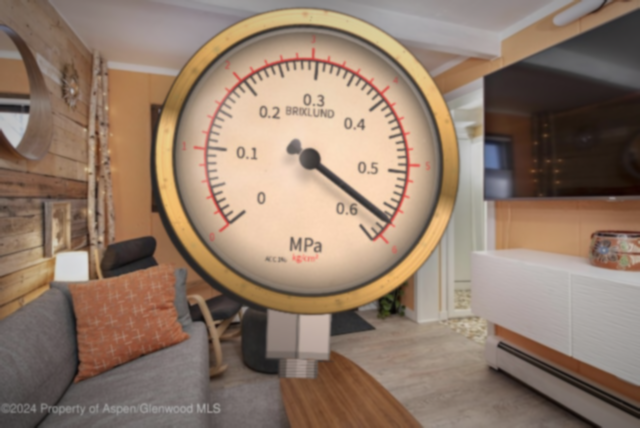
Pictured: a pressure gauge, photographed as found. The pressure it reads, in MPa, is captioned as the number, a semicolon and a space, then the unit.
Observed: 0.57; MPa
